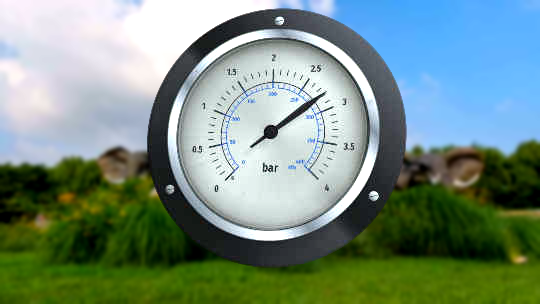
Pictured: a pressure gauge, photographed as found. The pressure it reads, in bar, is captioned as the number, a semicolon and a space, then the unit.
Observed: 2.8; bar
